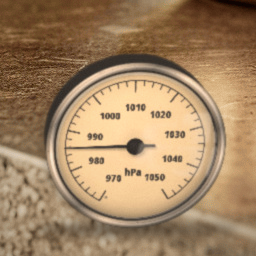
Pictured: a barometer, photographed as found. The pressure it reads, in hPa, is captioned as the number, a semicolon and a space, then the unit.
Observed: 986; hPa
